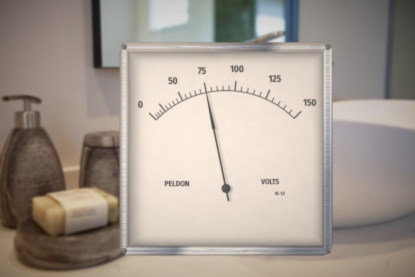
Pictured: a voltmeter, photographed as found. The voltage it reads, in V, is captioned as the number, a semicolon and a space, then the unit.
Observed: 75; V
